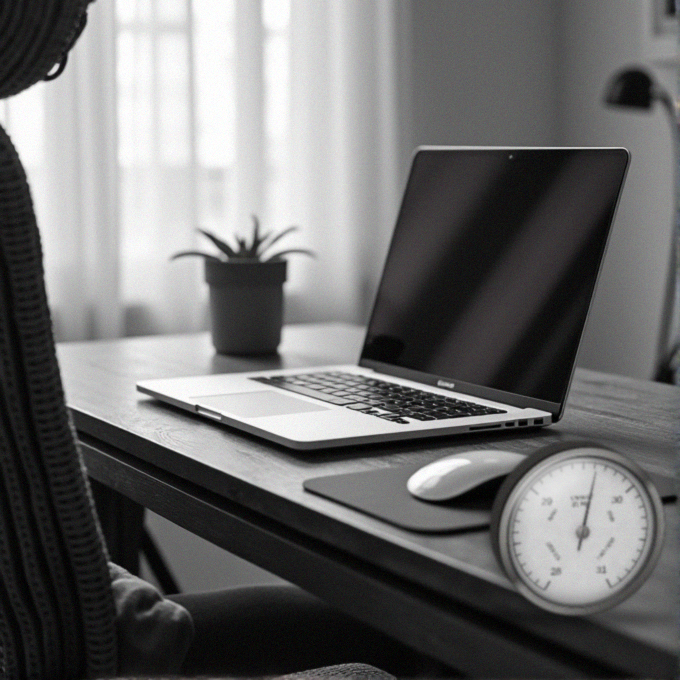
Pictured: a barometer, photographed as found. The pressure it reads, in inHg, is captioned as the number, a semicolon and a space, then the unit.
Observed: 29.6; inHg
